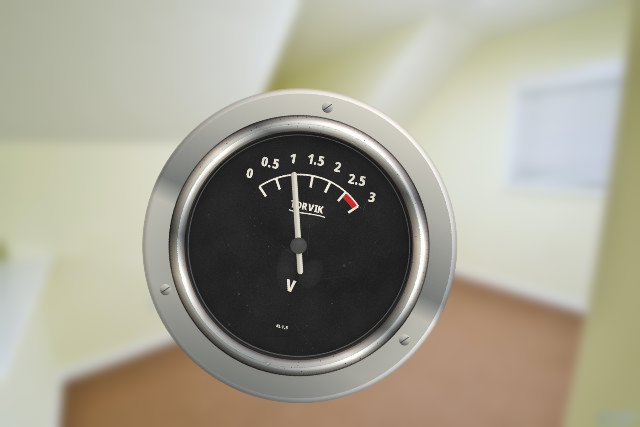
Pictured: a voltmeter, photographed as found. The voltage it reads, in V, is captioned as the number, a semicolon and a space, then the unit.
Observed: 1; V
